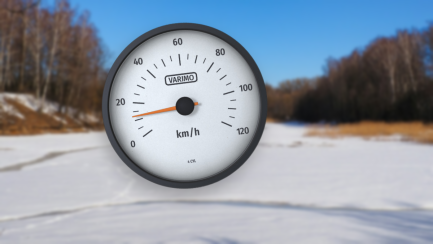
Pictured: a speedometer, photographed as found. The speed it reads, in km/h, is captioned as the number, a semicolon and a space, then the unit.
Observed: 12.5; km/h
